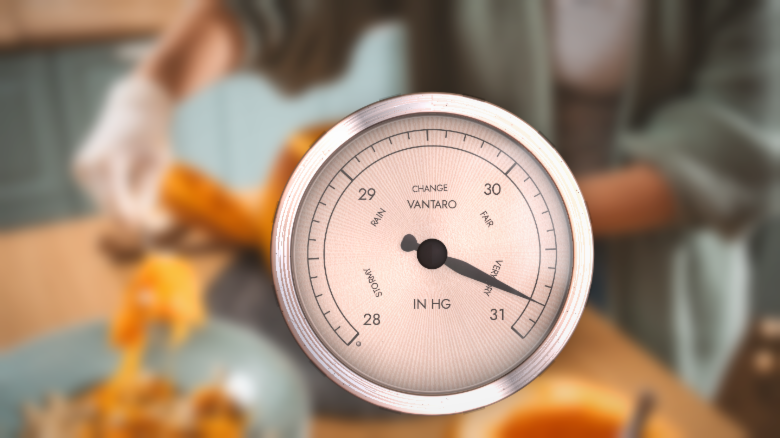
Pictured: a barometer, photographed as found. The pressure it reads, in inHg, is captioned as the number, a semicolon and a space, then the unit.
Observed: 30.8; inHg
